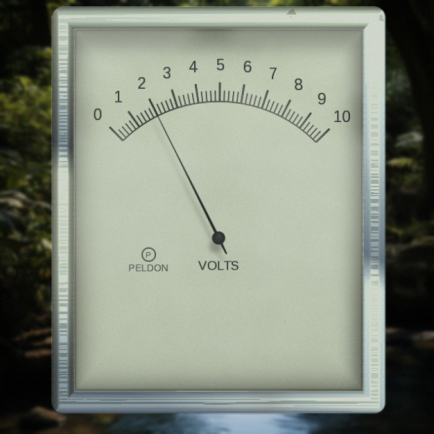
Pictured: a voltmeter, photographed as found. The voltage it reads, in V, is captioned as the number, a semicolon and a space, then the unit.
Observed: 2; V
